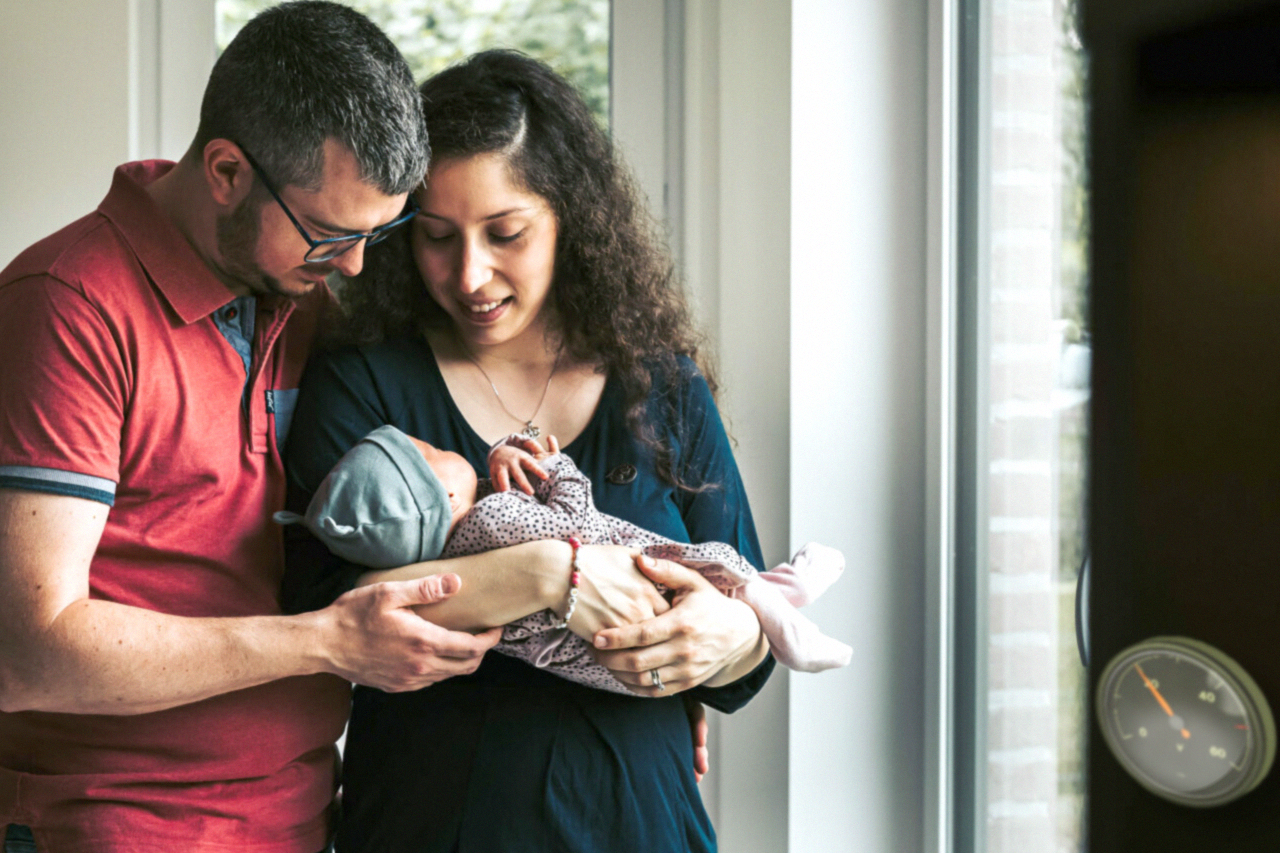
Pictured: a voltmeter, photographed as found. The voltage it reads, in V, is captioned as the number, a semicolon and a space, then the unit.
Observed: 20; V
